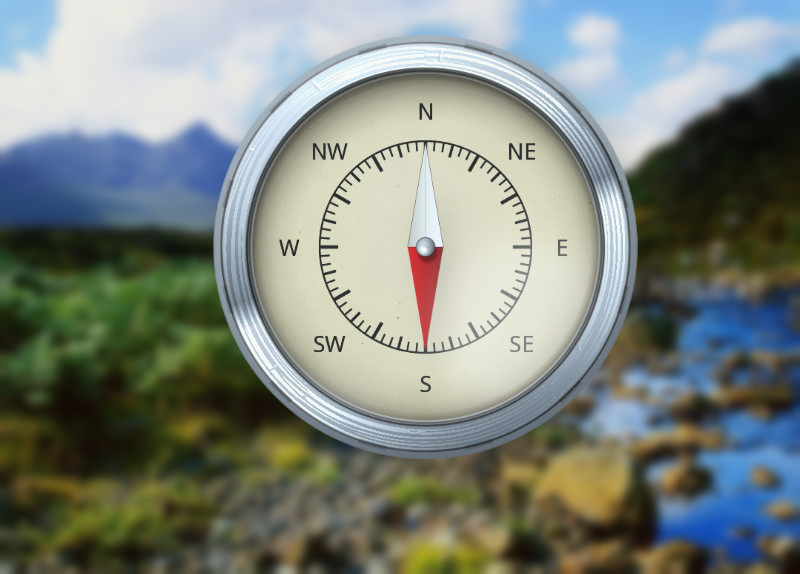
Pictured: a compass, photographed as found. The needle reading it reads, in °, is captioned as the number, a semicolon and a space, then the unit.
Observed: 180; °
